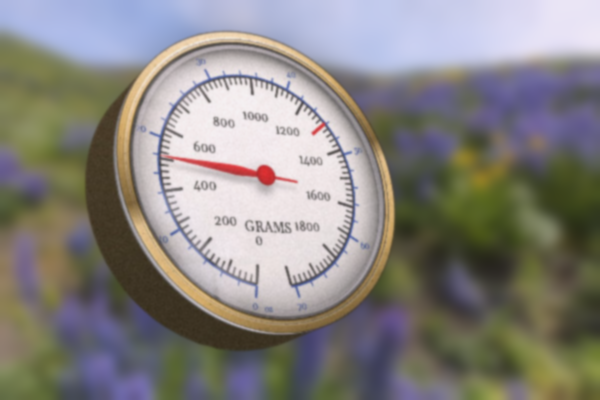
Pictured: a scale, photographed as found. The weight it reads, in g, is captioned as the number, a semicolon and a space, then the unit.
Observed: 500; g
